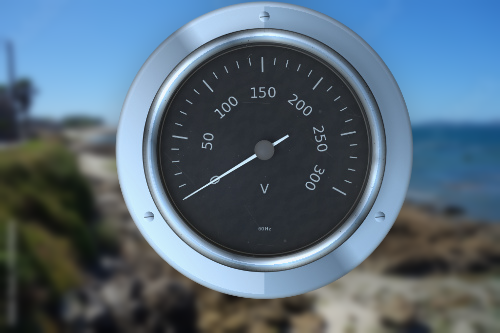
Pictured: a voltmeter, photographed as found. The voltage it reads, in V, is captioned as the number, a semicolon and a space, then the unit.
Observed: 0; V
